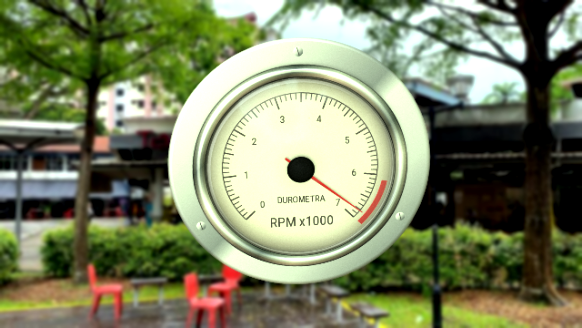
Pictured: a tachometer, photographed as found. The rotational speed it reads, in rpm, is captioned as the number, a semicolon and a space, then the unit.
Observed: 6800; rpm
